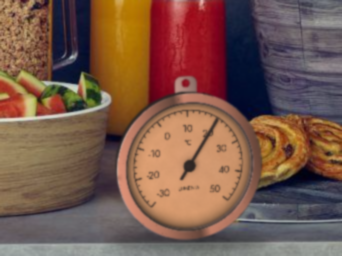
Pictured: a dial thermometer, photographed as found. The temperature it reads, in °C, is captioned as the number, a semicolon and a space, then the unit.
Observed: 20; °C
